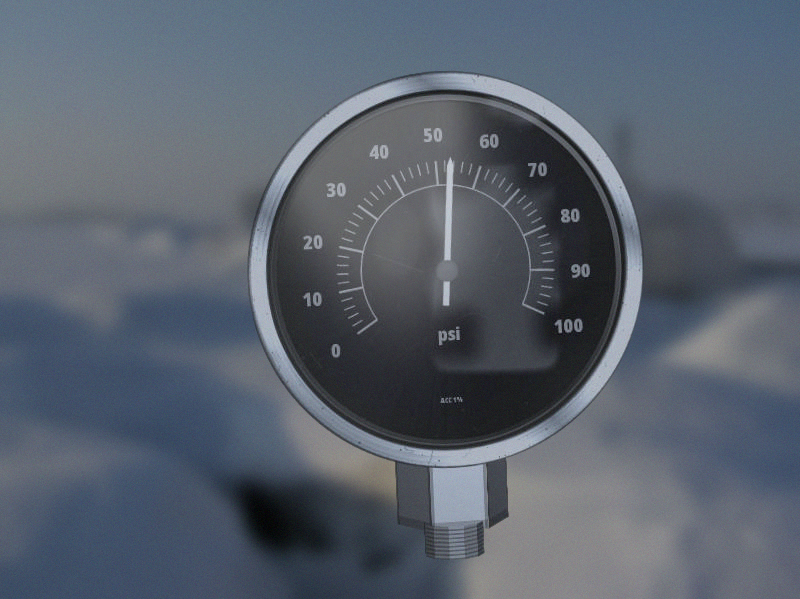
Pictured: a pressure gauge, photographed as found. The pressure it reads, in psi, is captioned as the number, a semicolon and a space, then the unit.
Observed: 53; psi
